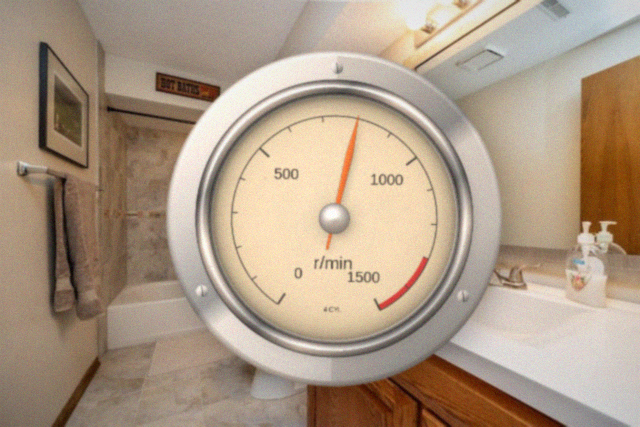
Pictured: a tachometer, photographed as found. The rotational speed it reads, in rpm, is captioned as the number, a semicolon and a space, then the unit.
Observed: 800; rpm
